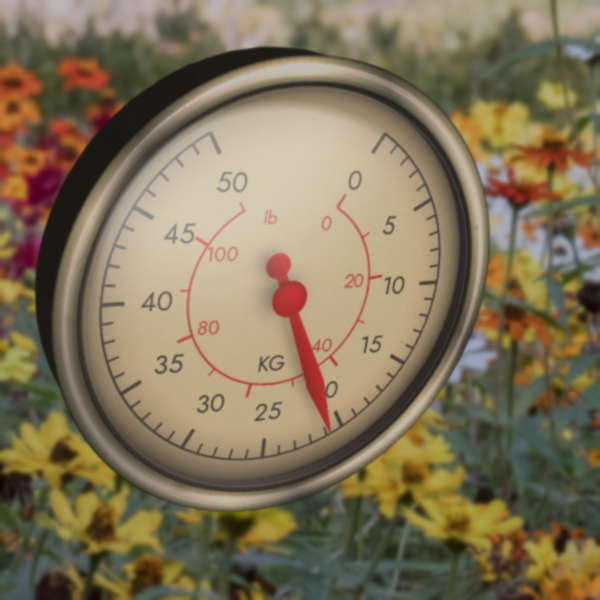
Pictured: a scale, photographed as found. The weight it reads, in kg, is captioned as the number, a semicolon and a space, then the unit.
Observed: 21; kg
